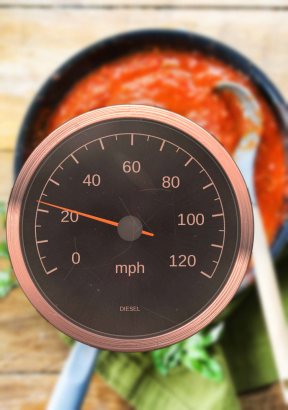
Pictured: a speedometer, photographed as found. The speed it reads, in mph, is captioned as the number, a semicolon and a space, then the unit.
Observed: 22.5; mph
